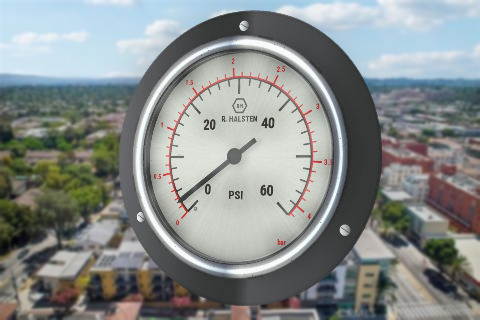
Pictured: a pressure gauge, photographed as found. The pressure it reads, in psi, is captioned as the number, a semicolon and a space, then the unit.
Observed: 2; psi
